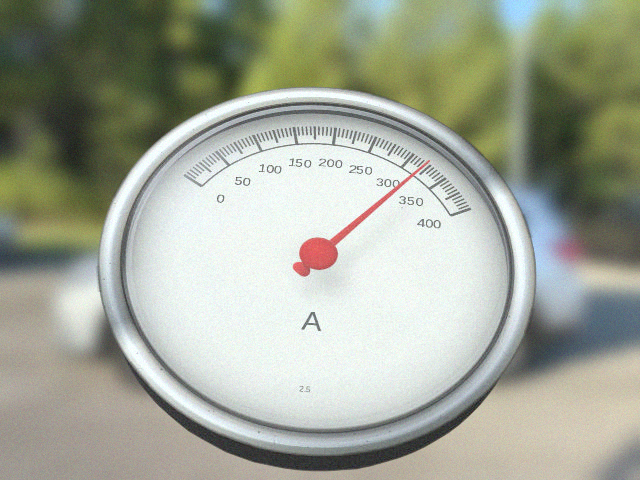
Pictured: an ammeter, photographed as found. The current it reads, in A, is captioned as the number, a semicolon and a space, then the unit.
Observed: 325; A
